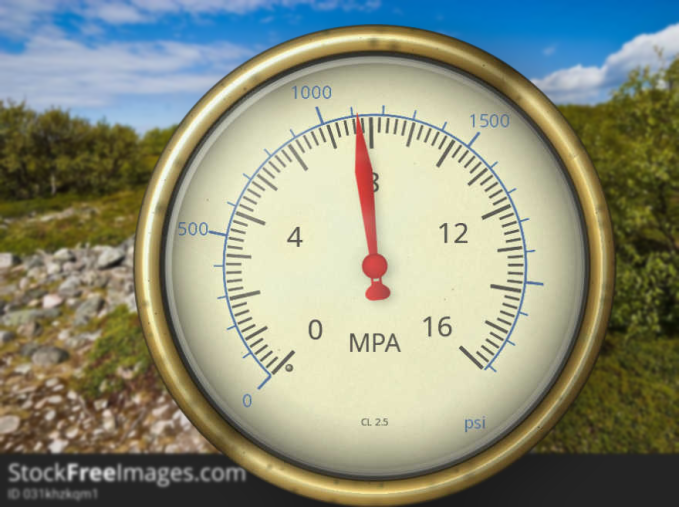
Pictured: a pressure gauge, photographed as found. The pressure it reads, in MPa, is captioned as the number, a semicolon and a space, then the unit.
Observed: 7.7; MPa
